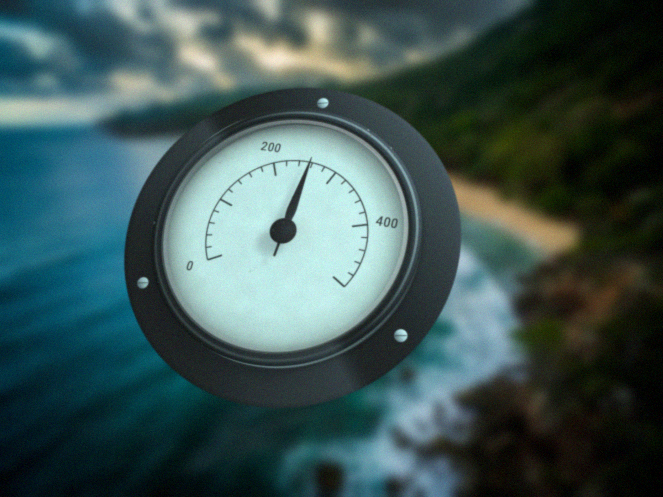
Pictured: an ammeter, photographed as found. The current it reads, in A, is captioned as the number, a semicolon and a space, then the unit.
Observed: 260; A
